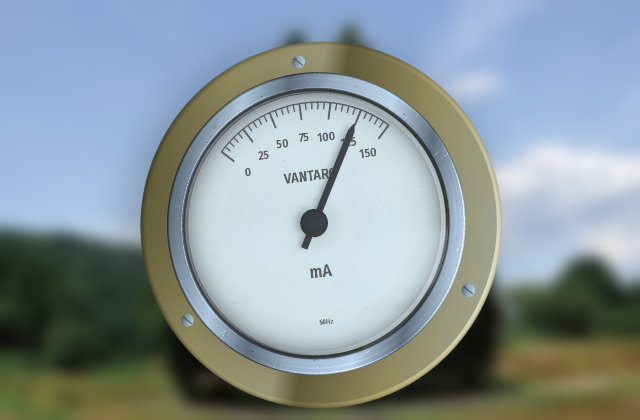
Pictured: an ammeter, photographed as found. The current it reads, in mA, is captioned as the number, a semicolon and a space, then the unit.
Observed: 125; mA
